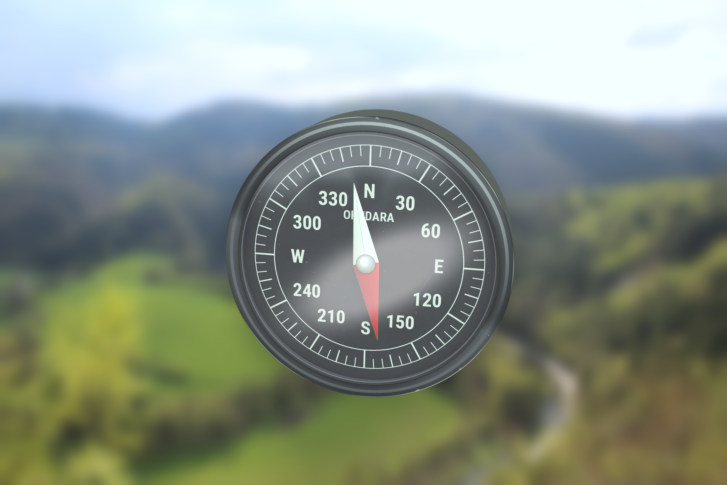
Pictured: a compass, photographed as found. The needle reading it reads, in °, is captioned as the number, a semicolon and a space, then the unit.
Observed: 170; °
